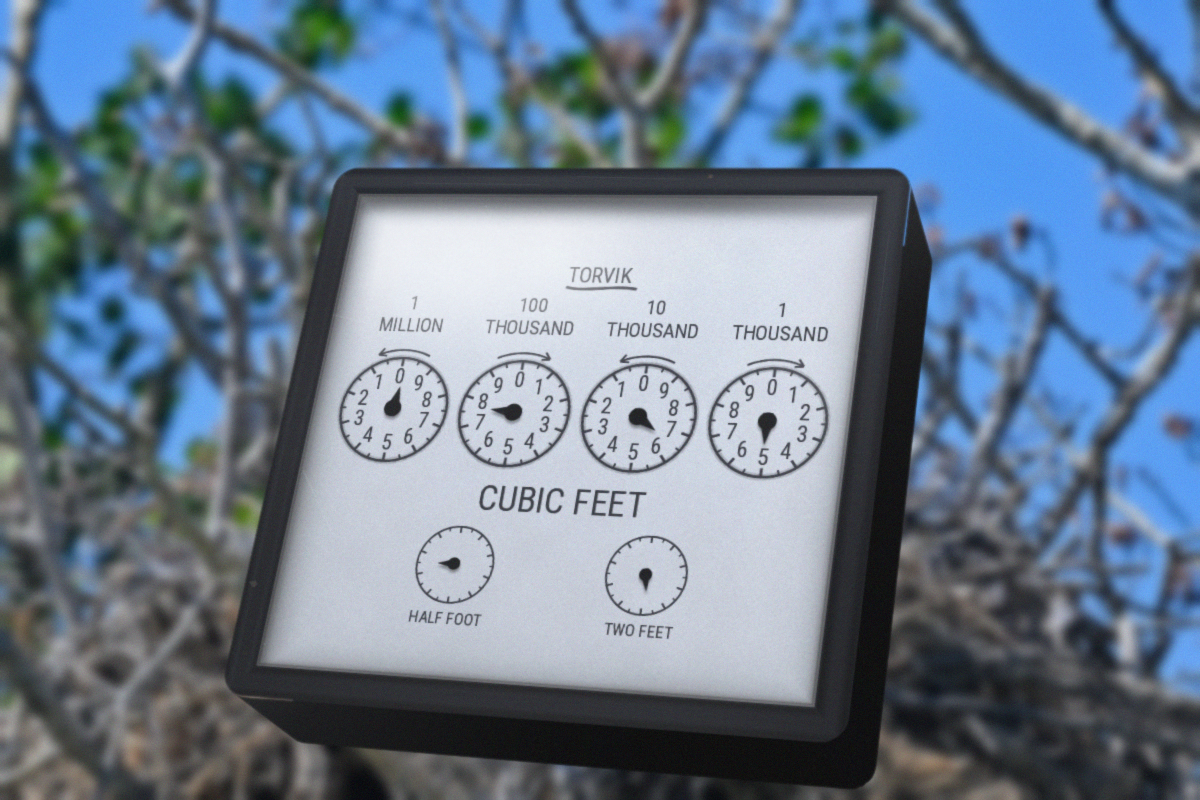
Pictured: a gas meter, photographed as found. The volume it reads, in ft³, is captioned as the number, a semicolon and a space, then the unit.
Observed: 976500; ft³
